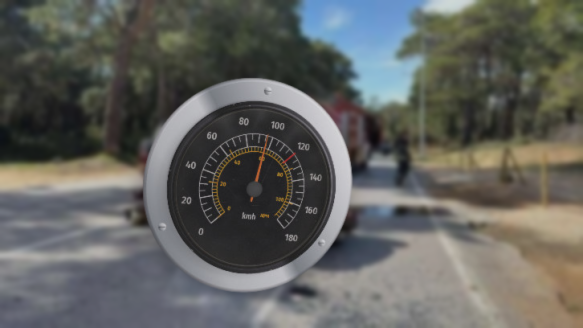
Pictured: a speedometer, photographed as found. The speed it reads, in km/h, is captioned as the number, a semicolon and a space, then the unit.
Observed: 95; km/h
